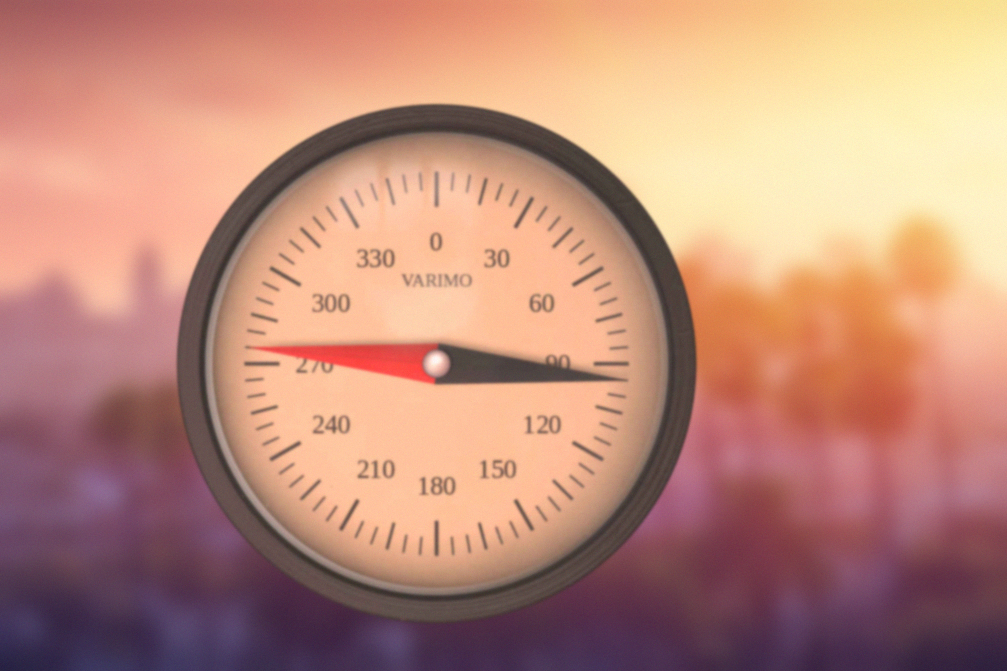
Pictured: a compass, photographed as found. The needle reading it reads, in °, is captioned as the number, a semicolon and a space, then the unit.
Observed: 275; °
